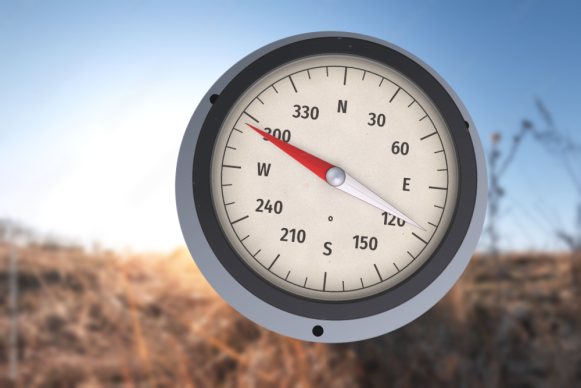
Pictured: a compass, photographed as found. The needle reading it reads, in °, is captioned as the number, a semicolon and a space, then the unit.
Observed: 295; °
